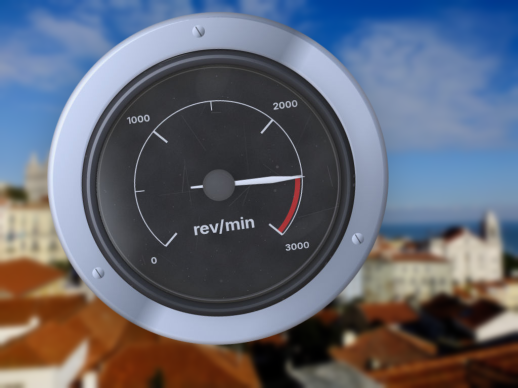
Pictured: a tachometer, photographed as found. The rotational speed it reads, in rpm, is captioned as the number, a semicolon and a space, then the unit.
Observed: 2500; rpm
